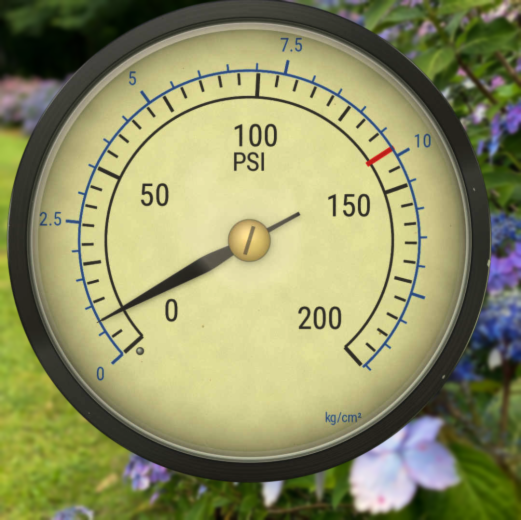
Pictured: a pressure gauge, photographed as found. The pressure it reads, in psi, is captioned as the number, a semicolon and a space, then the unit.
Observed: 10; psi
